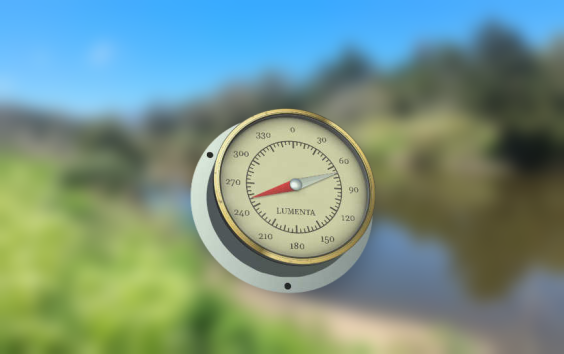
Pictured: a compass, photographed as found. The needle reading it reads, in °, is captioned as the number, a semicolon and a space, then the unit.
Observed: 250; °
